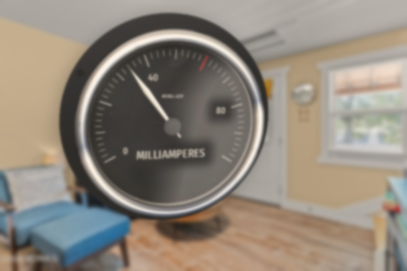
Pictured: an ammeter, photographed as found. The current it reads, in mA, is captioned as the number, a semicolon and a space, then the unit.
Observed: 34; mA
